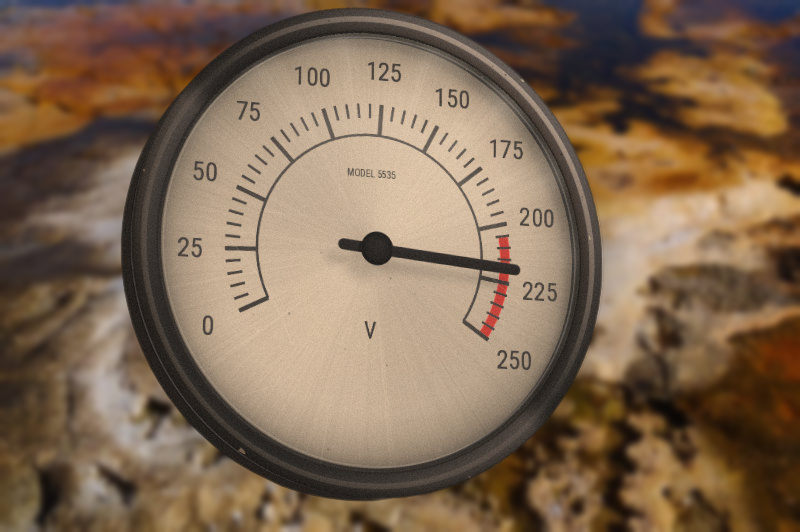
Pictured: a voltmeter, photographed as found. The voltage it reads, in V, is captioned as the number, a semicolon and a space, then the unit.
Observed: 220; V
